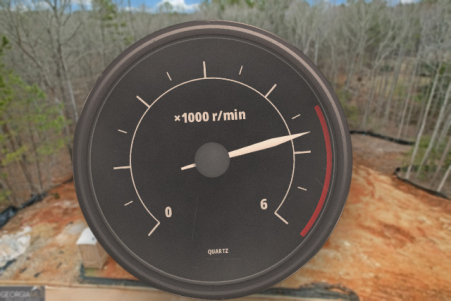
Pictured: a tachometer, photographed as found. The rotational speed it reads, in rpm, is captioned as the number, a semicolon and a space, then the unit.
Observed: 4750; rpm
